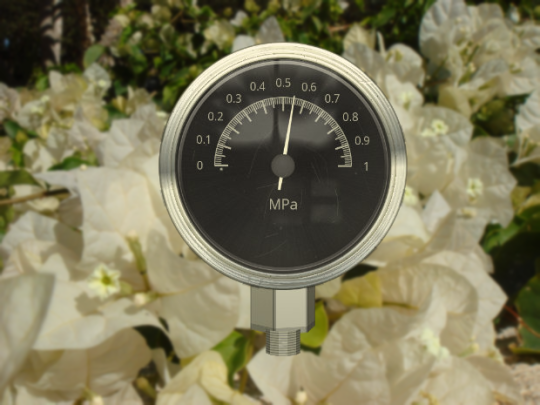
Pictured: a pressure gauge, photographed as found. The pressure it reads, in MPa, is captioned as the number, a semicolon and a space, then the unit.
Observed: 0.55; MPa
